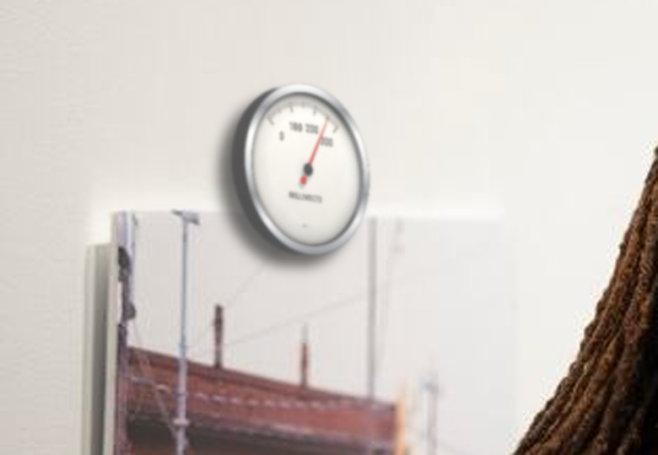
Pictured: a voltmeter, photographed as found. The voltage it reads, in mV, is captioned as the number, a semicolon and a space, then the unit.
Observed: 250; mV
